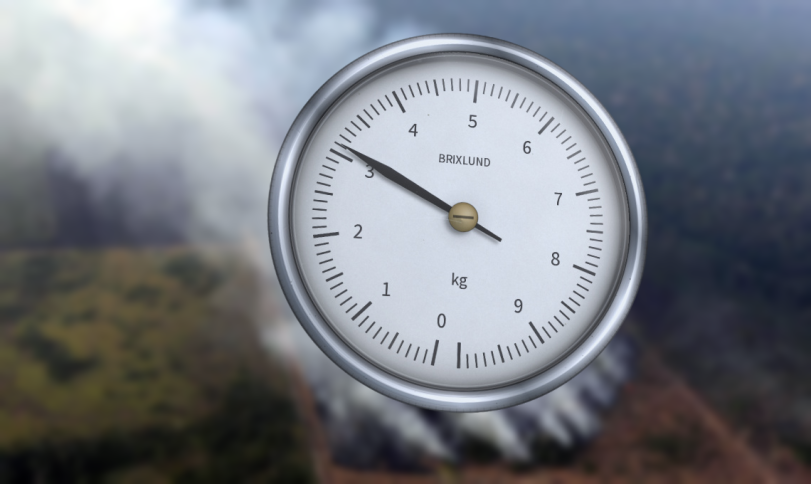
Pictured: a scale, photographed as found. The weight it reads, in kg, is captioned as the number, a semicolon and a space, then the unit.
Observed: 3.1; kg
